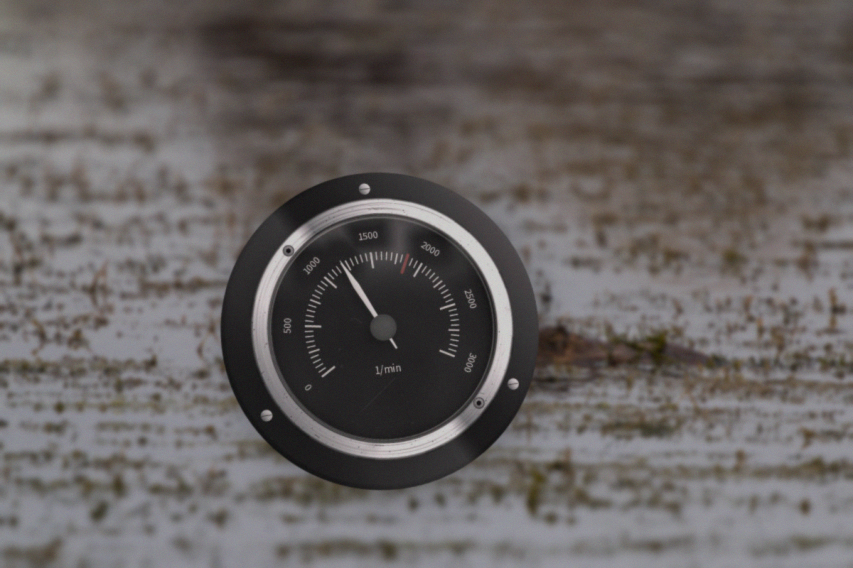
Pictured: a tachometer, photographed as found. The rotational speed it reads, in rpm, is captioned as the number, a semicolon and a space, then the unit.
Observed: 1200; rpm
